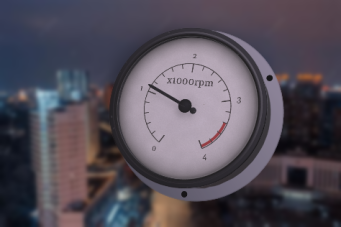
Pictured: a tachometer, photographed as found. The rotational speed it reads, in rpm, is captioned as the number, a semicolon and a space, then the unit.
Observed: 1100; rpm
